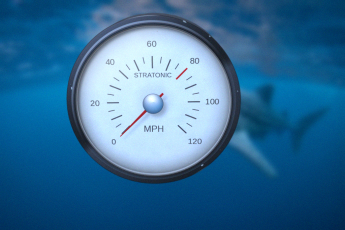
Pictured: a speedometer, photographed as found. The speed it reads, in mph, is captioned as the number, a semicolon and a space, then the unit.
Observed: 0; mph
